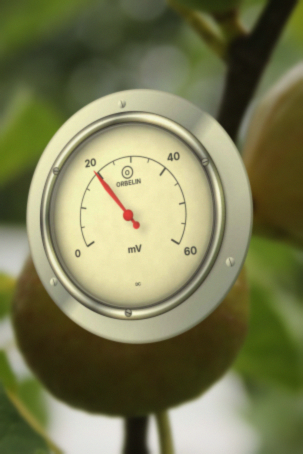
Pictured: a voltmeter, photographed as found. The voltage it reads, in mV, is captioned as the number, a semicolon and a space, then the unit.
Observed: 20; mV
